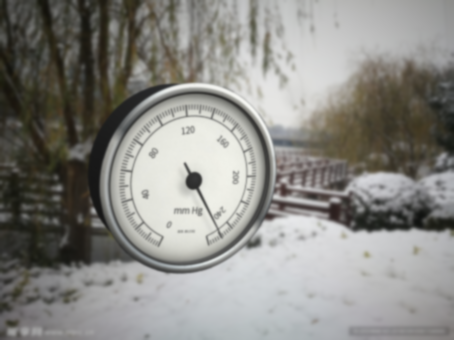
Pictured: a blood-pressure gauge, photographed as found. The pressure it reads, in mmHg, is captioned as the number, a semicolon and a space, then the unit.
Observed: 250; mmHg
